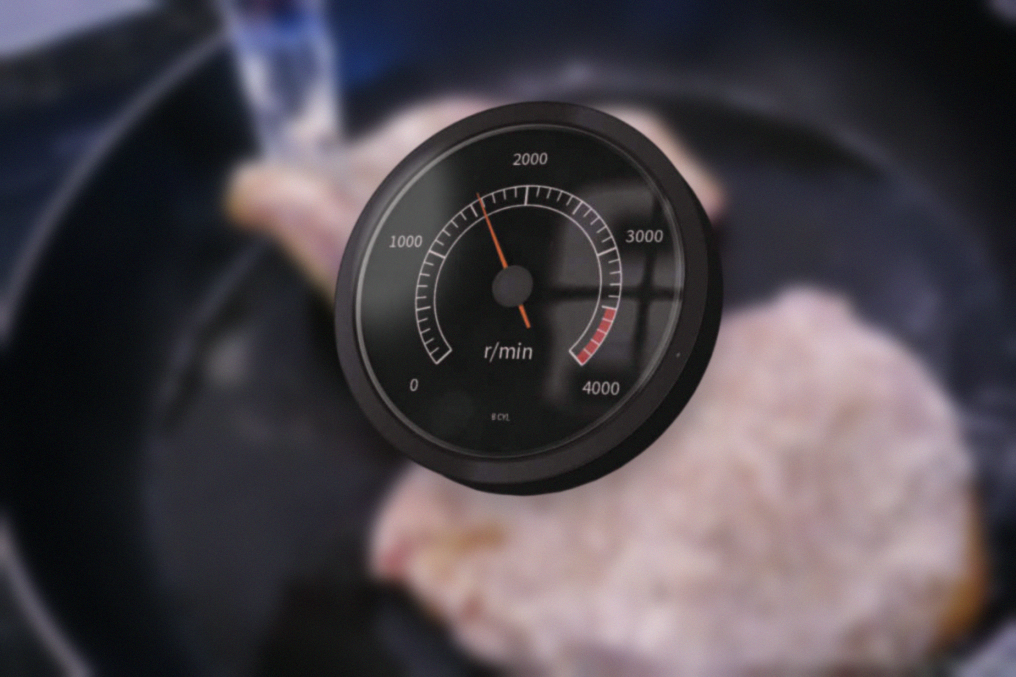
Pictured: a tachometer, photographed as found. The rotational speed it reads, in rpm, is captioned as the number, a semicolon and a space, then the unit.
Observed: 1600; rpm
